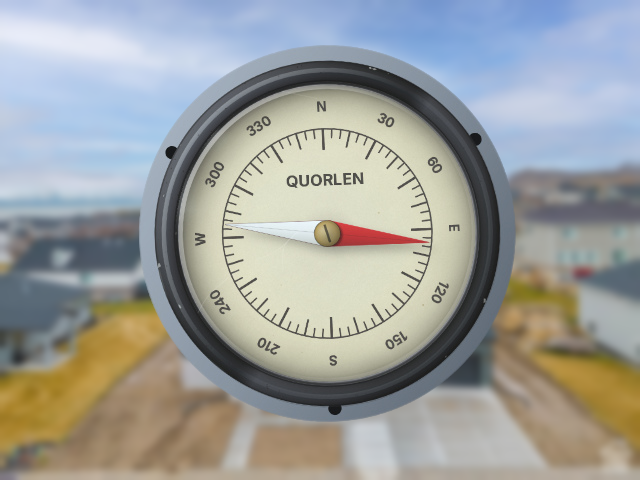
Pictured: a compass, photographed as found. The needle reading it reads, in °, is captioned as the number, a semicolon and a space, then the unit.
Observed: 97.5; °
